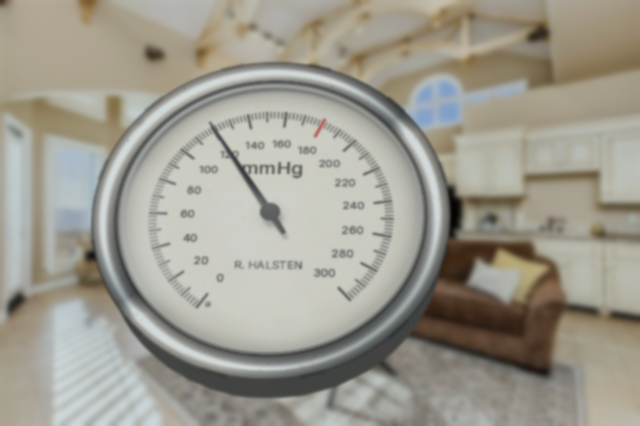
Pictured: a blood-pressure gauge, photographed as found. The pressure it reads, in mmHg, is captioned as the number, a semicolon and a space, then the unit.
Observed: 120; mmHg
